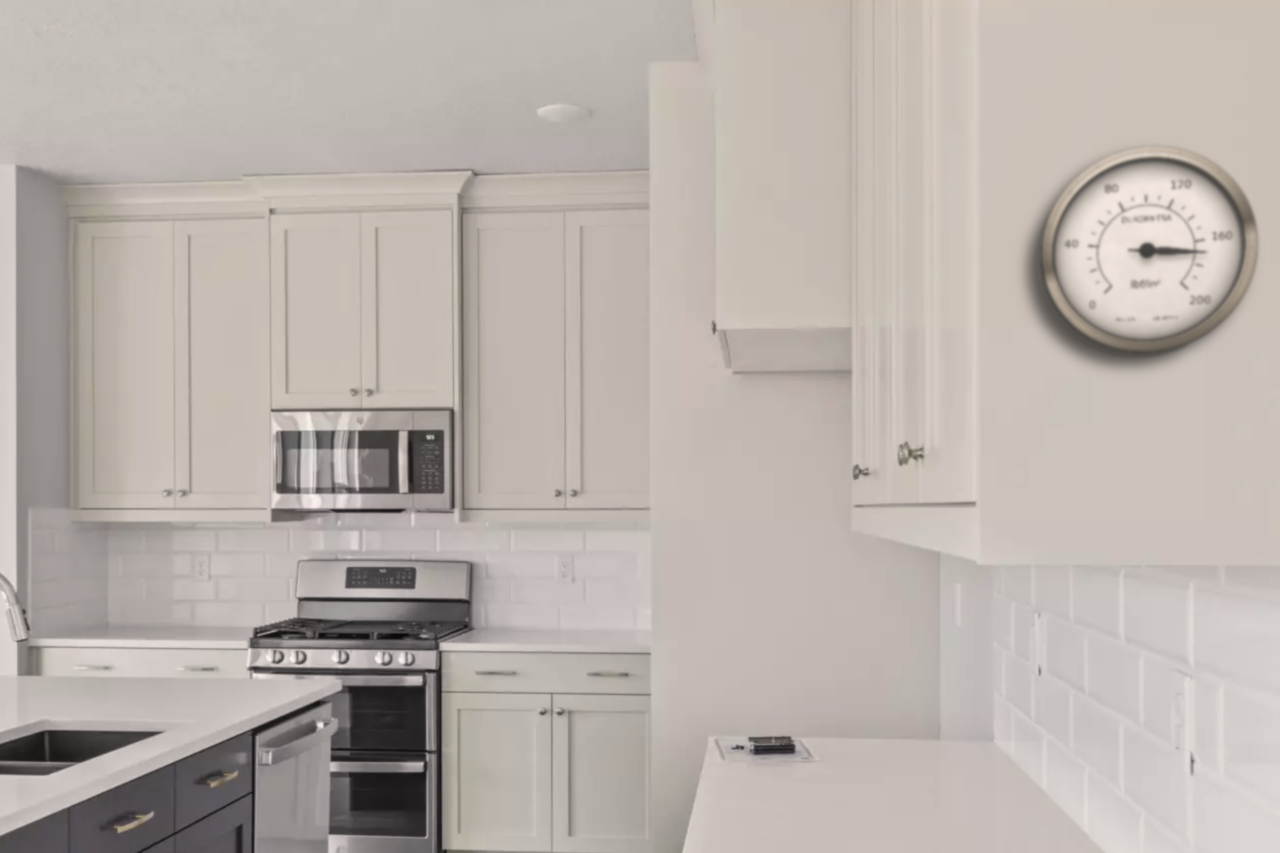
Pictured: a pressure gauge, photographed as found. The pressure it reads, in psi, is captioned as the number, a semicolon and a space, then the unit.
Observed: 170; psi
